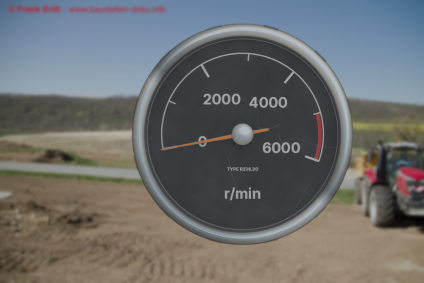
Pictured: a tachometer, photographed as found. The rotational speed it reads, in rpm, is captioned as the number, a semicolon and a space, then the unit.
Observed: 0; rpm
